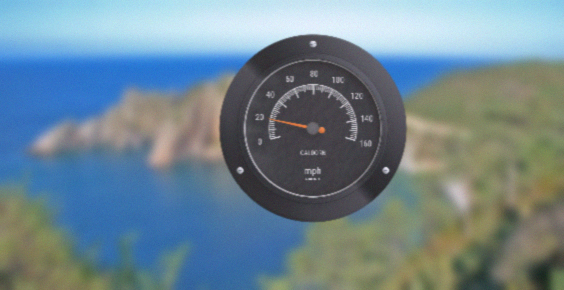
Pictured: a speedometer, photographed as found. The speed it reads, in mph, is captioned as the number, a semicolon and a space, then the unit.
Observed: 20; mph
